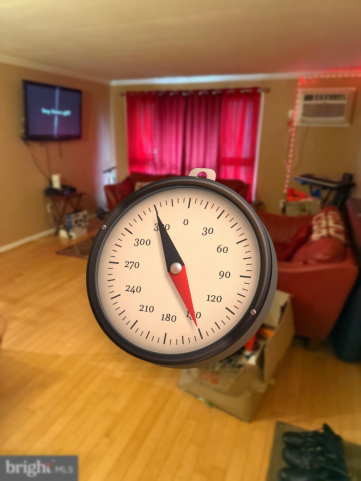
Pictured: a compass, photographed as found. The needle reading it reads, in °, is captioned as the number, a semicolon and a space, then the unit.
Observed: 150; °
